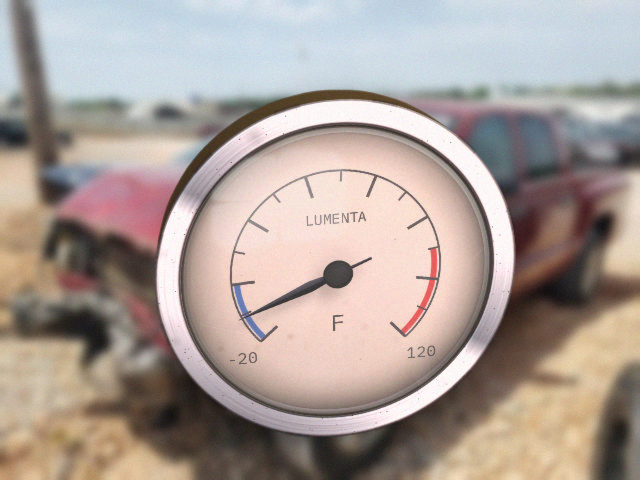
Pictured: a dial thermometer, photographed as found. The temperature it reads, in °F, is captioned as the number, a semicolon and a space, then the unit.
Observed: -10; °F
